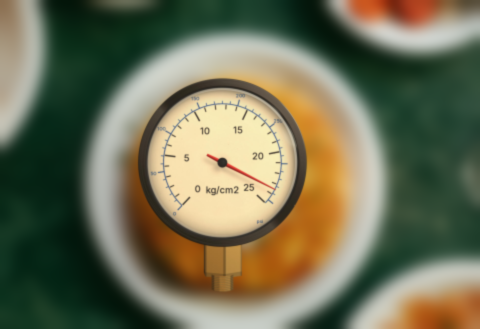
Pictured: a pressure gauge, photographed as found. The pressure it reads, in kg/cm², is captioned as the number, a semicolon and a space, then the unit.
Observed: 23.5; kg/cm²
